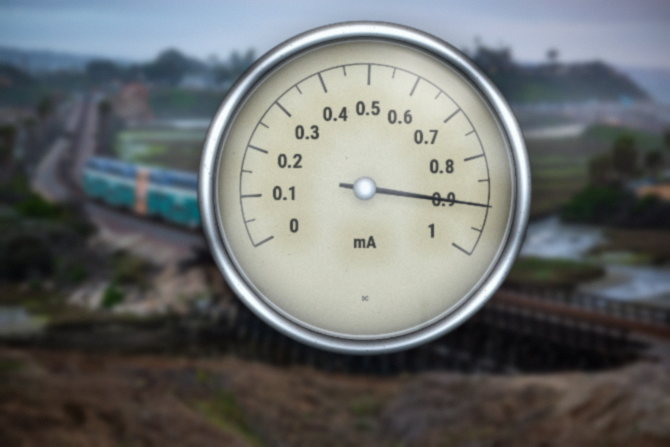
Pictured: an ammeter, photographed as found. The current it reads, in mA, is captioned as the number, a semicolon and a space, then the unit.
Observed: 0.9; mA
